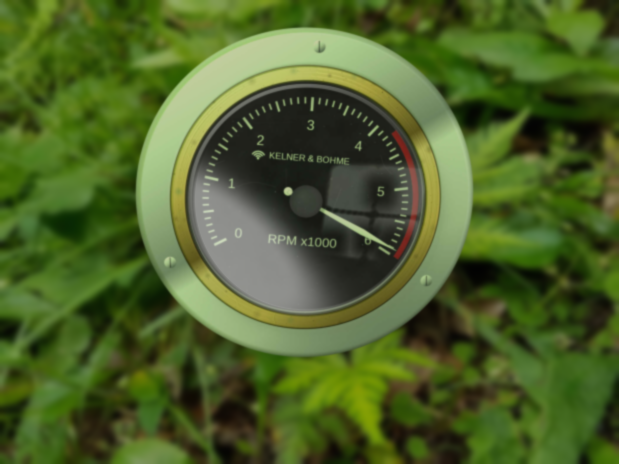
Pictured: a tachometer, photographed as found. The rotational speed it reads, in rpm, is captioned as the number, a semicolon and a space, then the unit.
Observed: 5900; rpm
